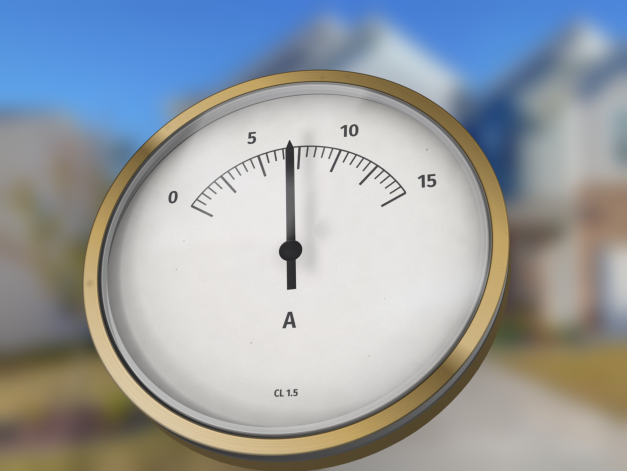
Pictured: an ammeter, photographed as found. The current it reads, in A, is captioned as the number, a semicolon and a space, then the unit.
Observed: 7; A
